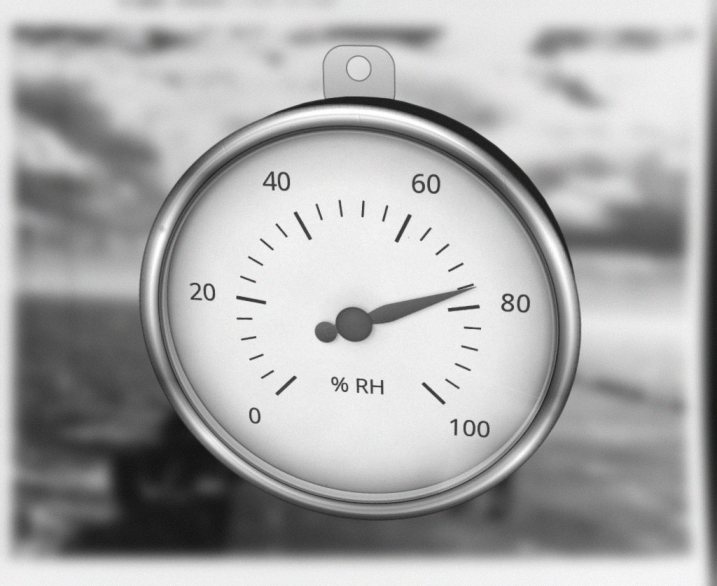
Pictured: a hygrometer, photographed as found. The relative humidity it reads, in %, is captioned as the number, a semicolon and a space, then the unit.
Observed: 76; %
